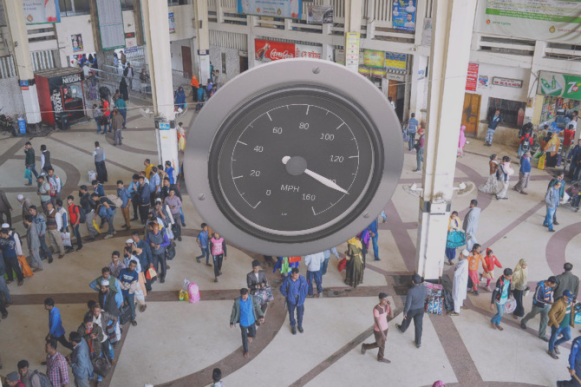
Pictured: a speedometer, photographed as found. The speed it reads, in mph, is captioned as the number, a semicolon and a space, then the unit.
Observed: 140; mph
